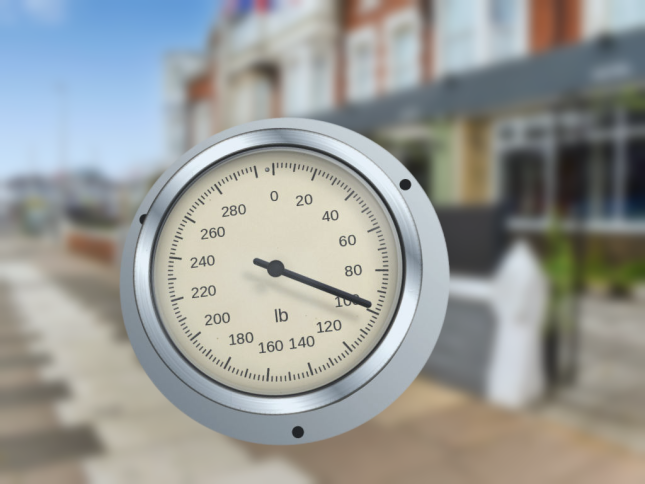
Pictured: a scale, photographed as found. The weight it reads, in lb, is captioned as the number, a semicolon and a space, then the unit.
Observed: 98; lb
